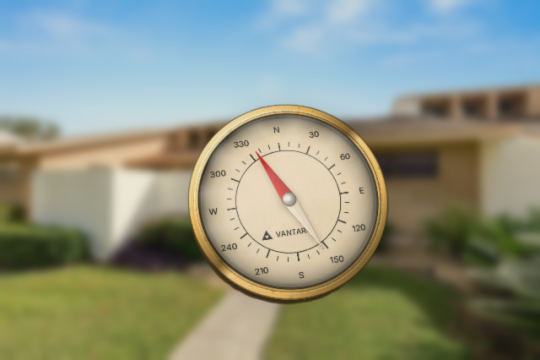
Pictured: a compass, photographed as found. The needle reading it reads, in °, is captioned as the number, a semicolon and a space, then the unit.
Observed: 335; °
